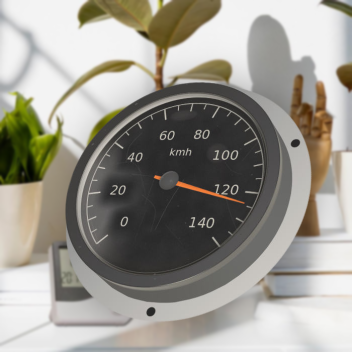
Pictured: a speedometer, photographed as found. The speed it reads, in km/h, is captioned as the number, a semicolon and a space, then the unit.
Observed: 125; km/h
